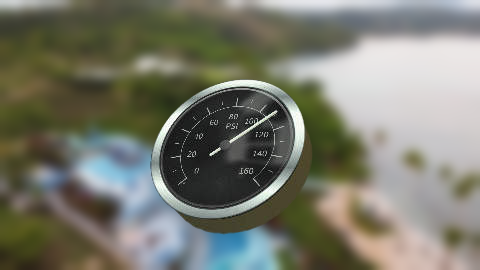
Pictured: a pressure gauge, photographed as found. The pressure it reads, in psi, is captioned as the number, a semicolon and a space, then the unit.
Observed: 110; psi
